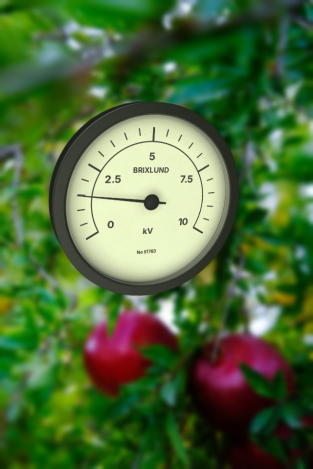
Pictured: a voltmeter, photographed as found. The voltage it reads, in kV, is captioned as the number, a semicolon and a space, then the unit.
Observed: 1.5; kV
